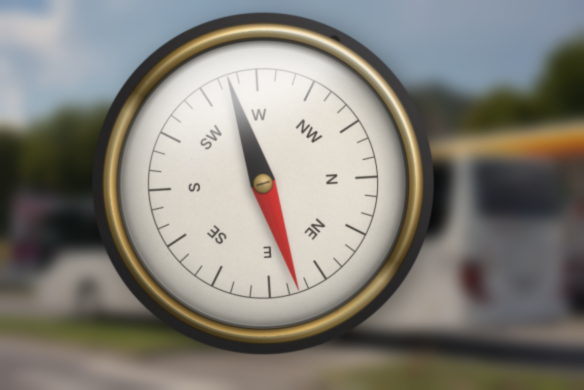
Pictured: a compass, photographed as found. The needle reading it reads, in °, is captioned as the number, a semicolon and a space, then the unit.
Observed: 75; °
